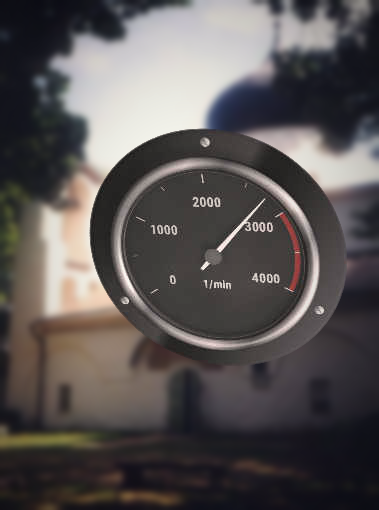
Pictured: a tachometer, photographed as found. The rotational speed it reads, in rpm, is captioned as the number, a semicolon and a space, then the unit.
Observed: 2750; rpm
